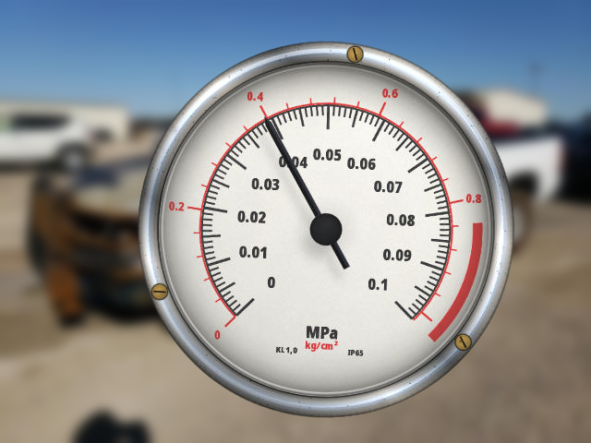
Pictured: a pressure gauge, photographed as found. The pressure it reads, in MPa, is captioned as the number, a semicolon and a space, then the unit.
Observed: 0.039; MPa
